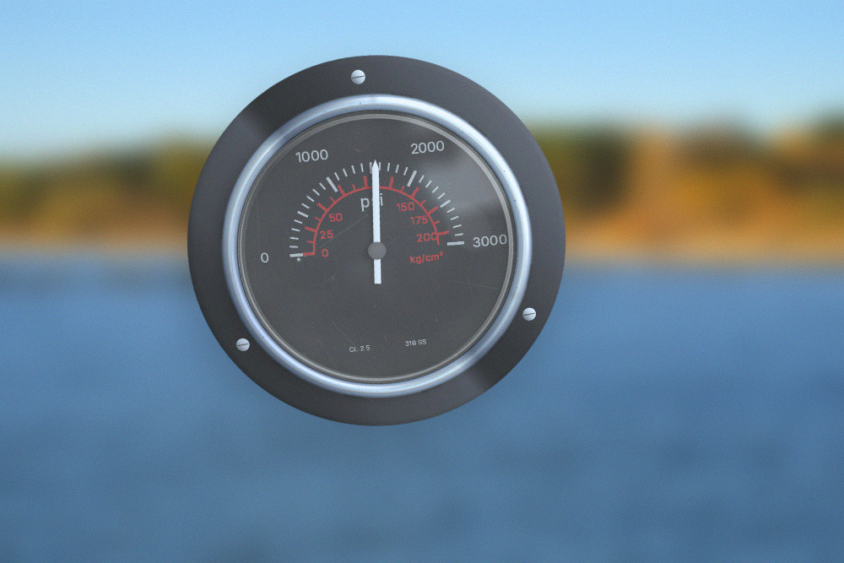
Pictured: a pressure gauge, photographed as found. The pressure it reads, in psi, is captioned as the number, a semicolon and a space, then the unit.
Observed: 1550; psi
